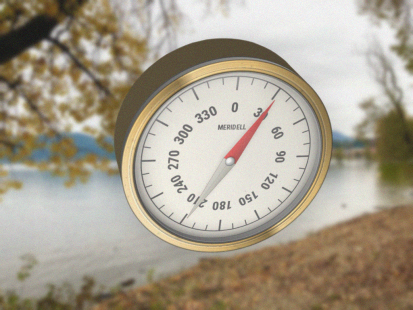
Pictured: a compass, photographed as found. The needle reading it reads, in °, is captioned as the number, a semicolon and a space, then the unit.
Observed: 30; °
